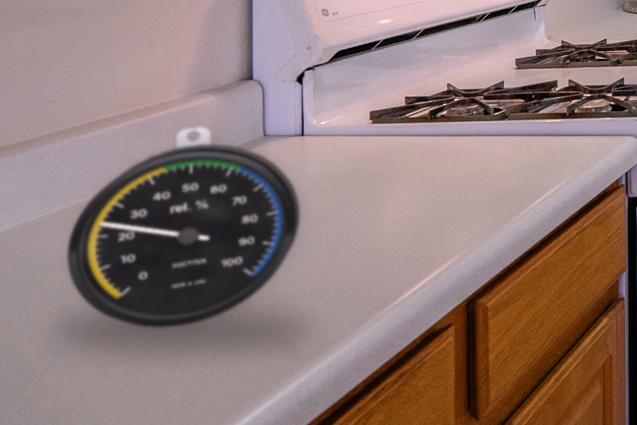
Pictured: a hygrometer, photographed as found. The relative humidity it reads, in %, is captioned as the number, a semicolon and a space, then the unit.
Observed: 24; %
